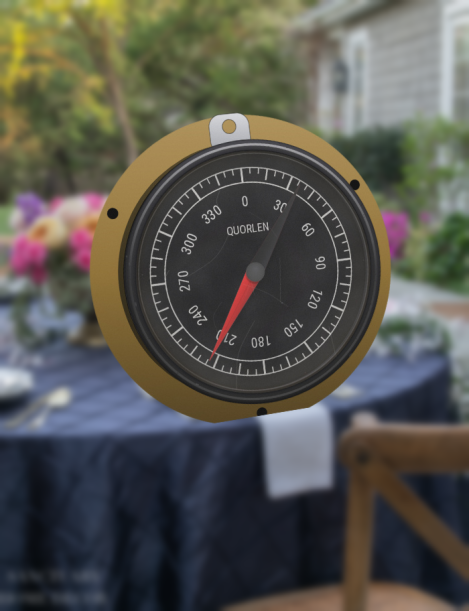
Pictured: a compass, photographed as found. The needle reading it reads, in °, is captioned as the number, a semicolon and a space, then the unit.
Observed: 215; °
